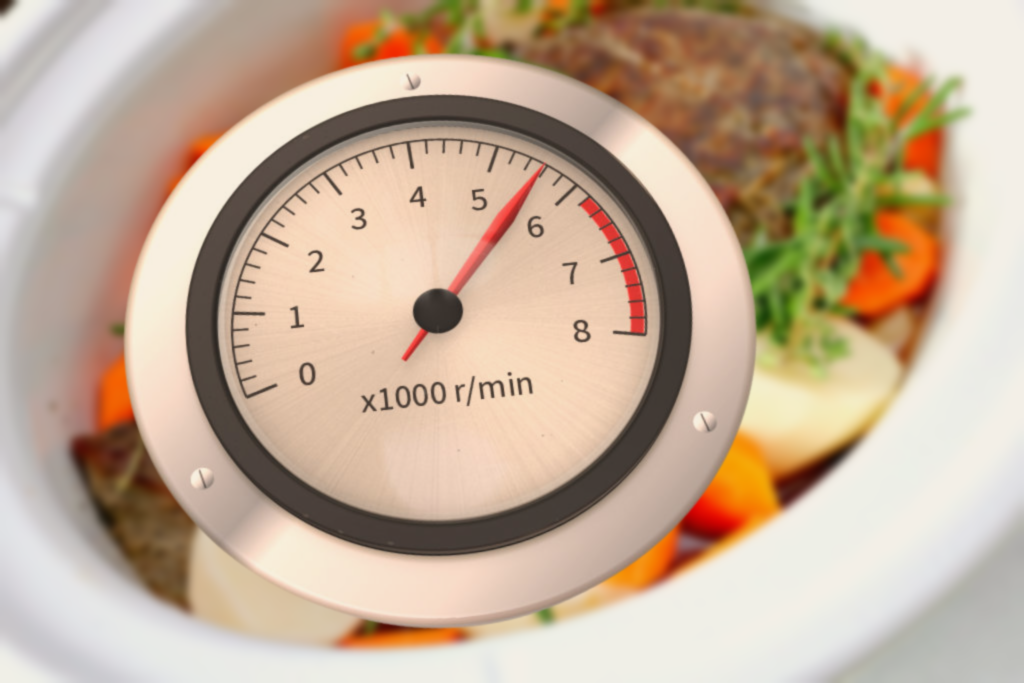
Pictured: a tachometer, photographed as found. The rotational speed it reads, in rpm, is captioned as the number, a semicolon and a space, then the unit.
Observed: 5600; rpm
